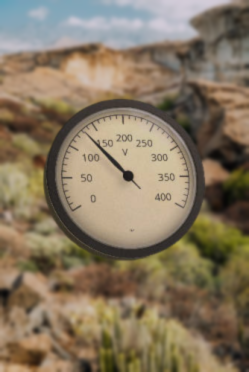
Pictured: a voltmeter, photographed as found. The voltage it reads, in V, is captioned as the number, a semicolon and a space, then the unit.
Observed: 130; V
